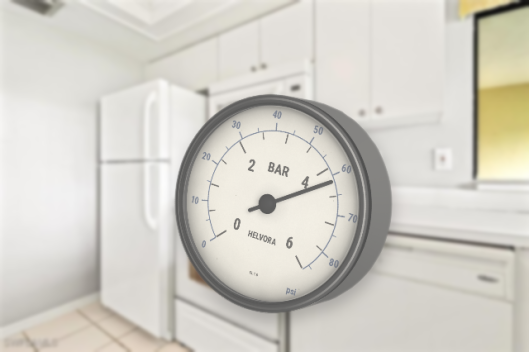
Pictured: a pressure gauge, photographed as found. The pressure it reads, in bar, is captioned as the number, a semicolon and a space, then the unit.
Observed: 4.25; bar
